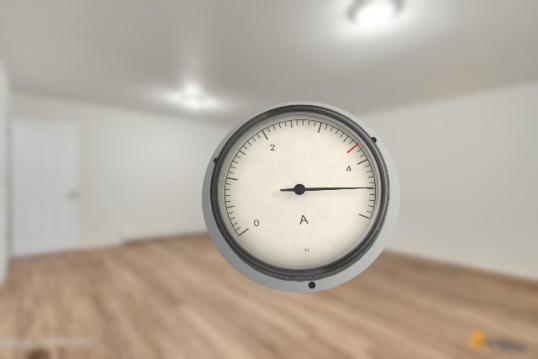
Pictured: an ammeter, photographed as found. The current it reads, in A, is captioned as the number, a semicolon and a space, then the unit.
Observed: 4.5; A
